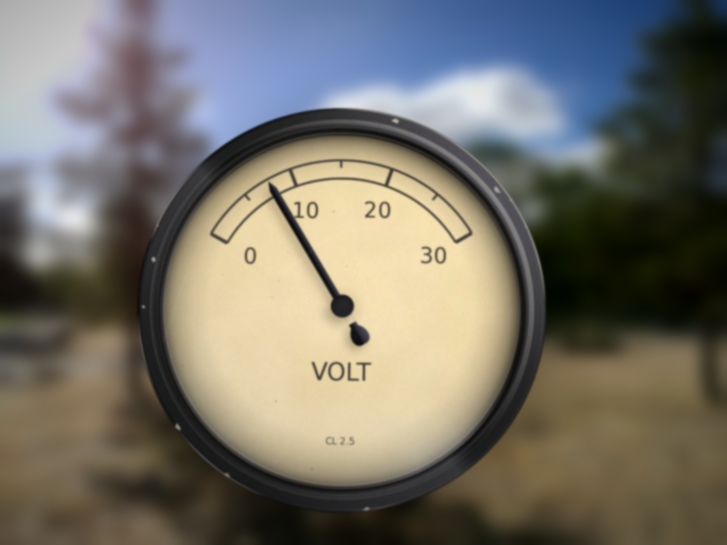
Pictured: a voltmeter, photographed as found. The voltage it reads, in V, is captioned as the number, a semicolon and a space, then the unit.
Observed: 7.5; V
